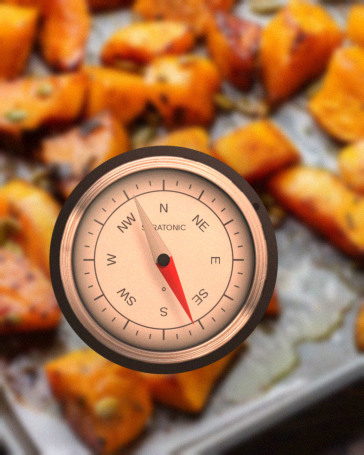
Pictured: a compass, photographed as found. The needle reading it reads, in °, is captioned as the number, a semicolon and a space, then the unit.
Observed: 155; °
